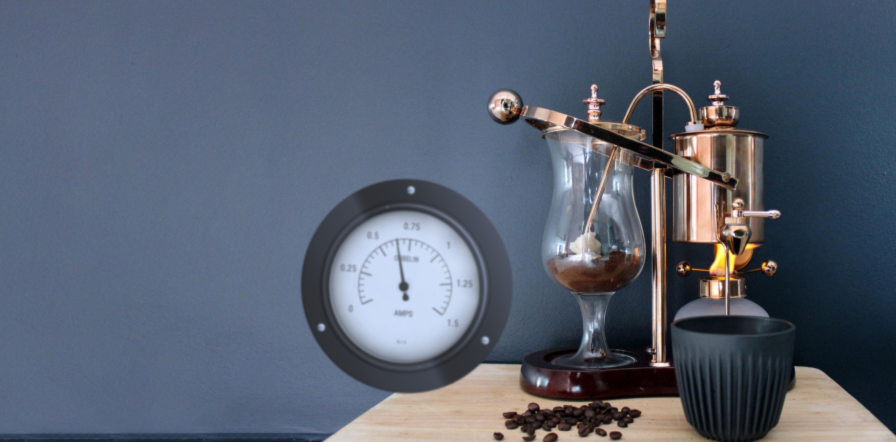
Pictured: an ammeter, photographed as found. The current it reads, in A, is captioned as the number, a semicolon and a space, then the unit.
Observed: 0.65; A
